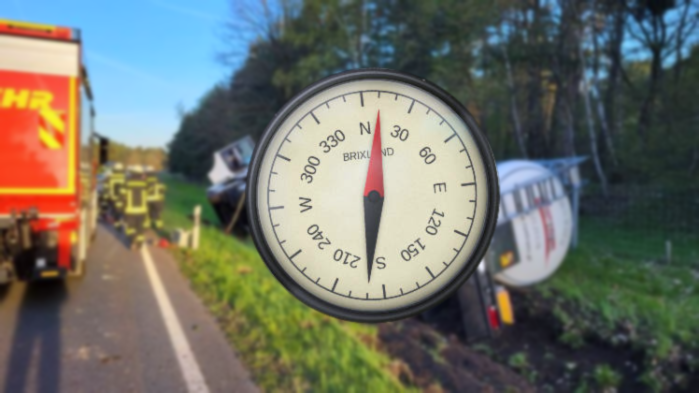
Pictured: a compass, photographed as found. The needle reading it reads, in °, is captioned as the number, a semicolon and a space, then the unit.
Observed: 10; °
